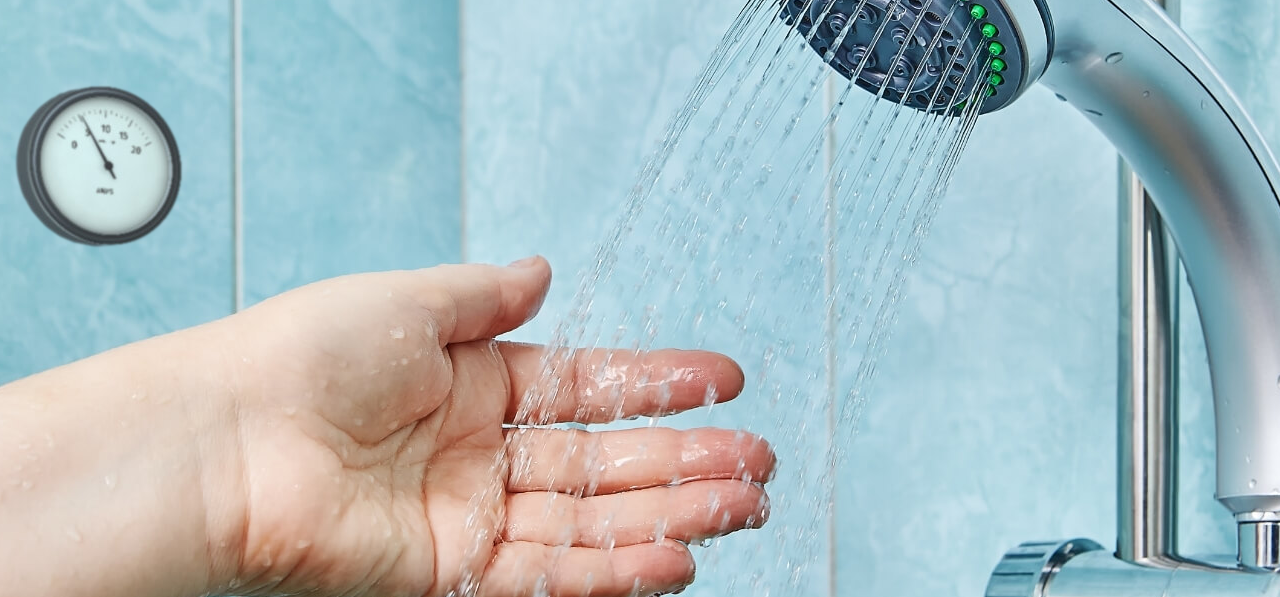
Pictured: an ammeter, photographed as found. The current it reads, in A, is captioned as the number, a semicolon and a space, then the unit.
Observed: 5; A
